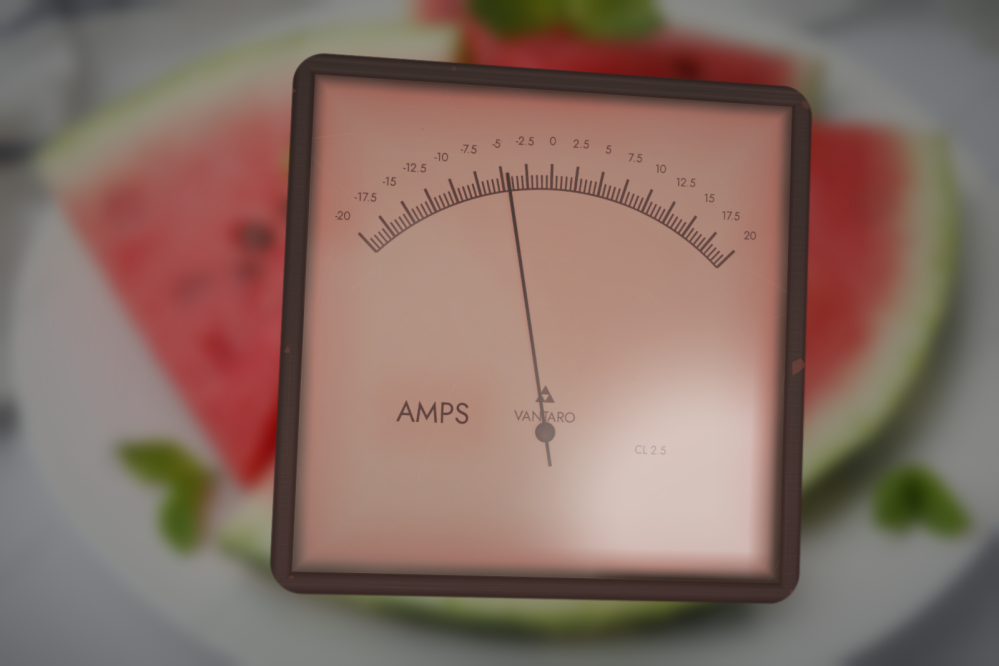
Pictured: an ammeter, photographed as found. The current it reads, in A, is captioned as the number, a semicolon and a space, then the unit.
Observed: -4.5; A
